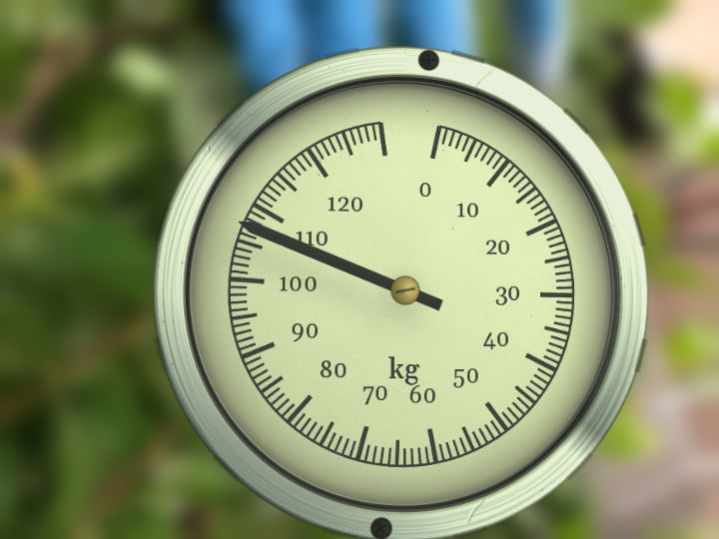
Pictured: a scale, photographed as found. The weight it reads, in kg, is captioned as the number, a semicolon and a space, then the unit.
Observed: 107; kg
